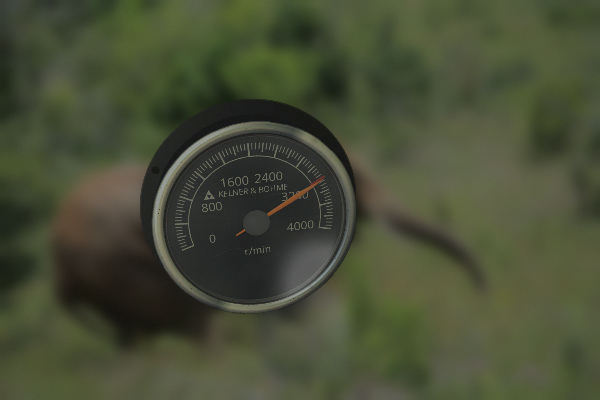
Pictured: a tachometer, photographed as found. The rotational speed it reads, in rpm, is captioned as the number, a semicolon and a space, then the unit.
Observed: 3200; rpm
